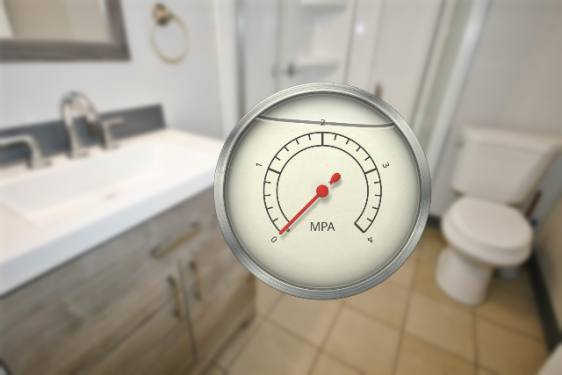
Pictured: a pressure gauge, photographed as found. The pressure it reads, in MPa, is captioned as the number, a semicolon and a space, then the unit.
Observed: 0; MPa
